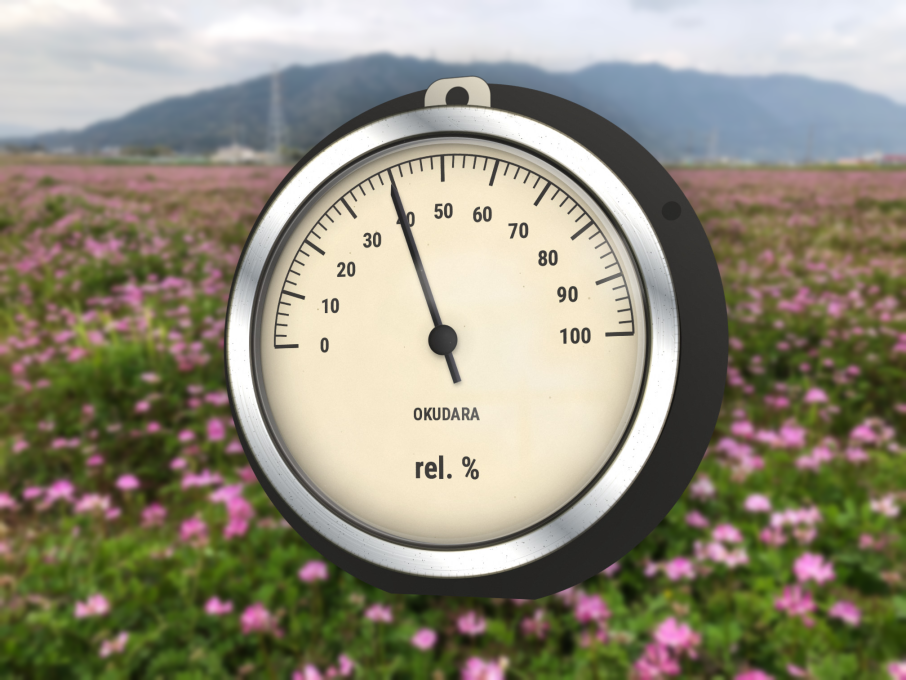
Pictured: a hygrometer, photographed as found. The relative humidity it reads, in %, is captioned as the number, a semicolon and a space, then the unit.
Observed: 40; %
